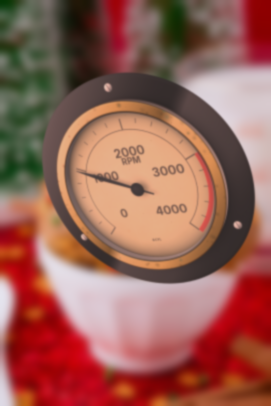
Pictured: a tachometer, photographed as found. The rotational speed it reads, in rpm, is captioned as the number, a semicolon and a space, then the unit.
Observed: 1000; rpm
